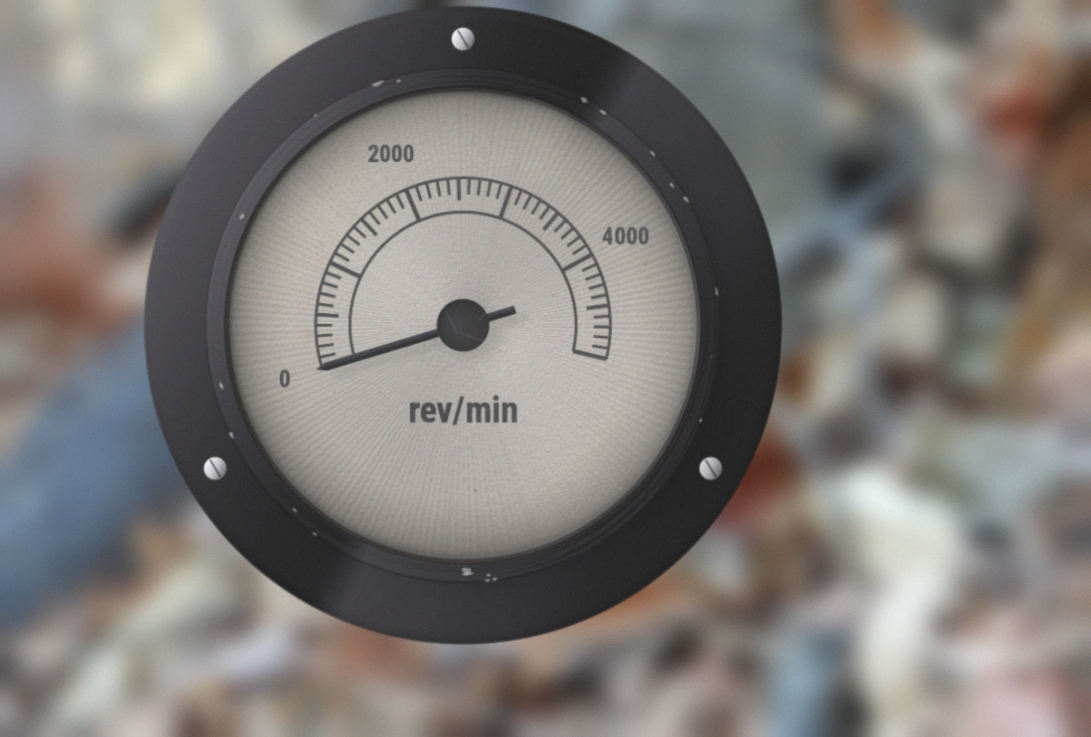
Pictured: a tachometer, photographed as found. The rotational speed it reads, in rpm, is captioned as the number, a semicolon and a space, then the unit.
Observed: 0; rpm
